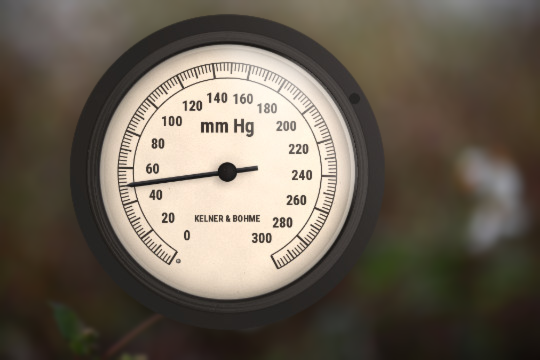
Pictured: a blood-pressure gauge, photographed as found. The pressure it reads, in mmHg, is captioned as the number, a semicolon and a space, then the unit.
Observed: 50; mmHg
